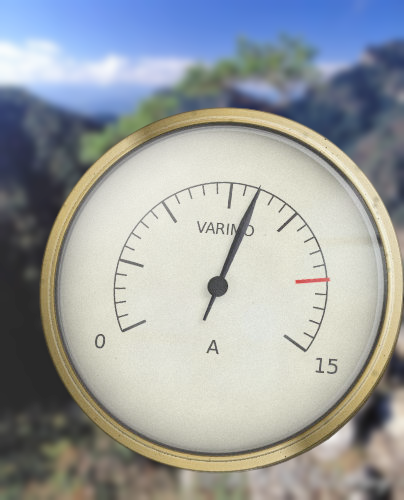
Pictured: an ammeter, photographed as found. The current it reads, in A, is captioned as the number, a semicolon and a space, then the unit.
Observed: 8.5; A
